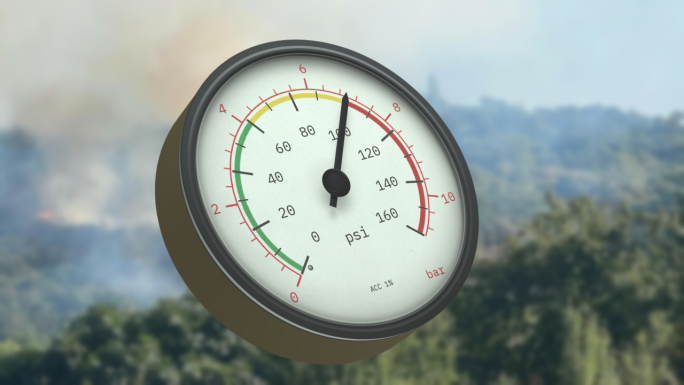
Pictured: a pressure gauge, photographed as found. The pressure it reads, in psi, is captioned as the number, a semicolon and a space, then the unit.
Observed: 100; psi
